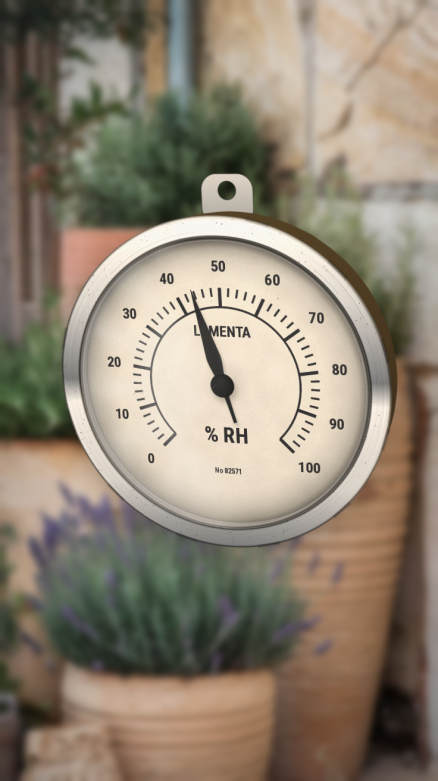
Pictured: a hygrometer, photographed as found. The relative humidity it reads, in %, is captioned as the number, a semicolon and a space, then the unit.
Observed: 44; %
